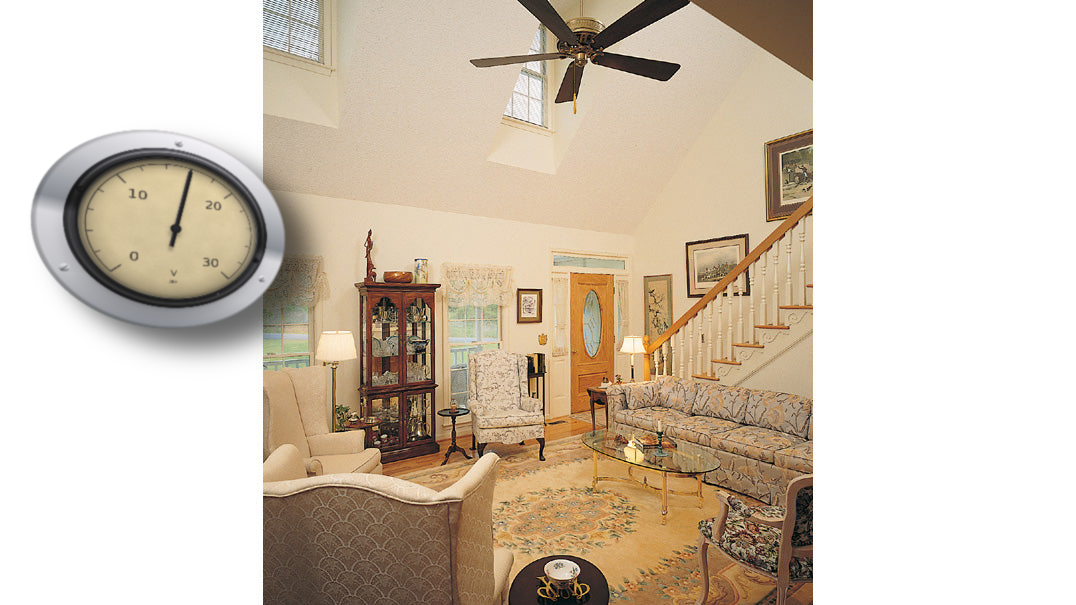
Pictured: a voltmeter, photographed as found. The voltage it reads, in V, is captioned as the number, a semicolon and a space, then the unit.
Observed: 16; V
